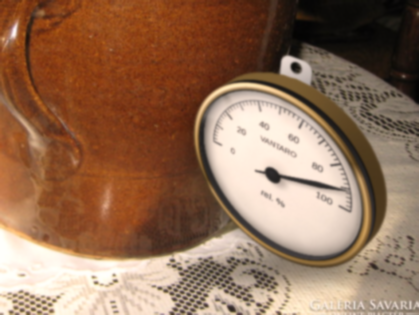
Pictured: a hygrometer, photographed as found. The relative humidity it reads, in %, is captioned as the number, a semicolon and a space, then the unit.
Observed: 90; %
